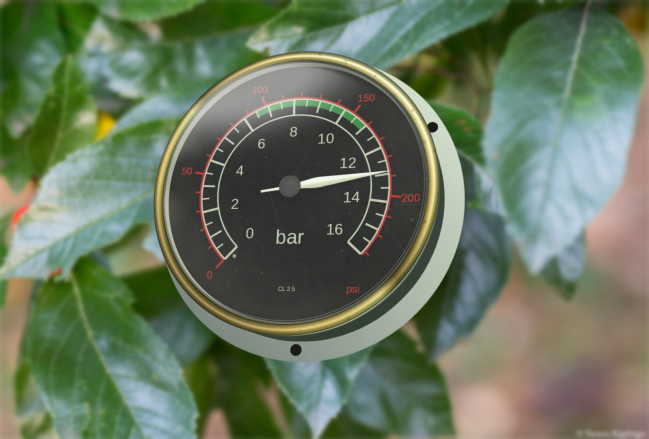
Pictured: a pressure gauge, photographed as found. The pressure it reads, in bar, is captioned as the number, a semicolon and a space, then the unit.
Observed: 13; bar
